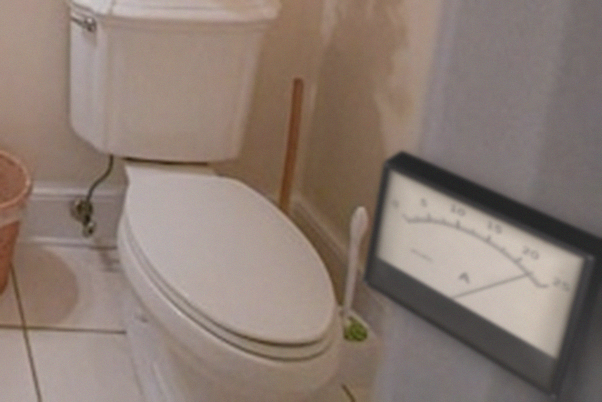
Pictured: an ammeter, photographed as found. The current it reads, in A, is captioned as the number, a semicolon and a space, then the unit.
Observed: 22.5; A
